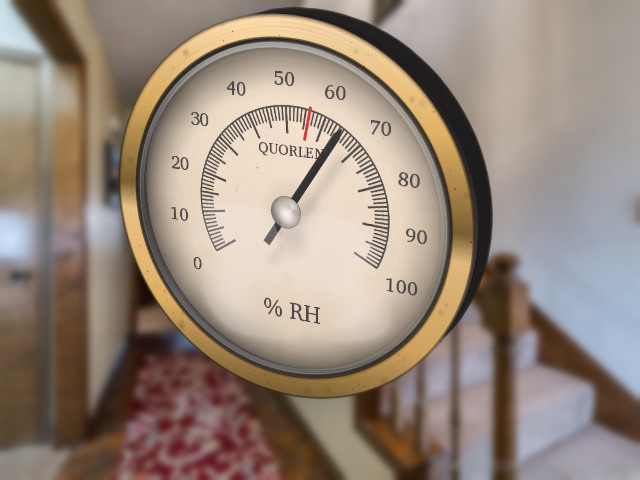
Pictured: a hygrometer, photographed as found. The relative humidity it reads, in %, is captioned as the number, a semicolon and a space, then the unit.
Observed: 65; %
